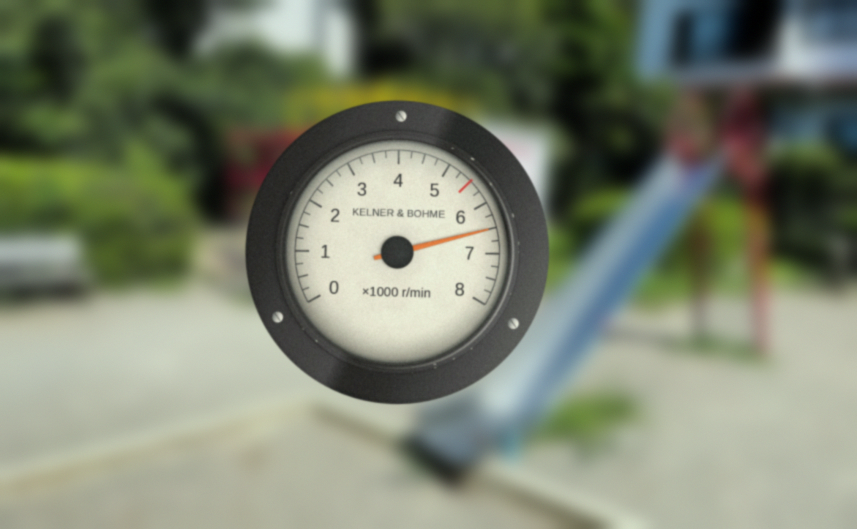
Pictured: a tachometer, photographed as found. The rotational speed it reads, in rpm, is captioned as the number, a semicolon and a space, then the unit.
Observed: 6500; rpm
